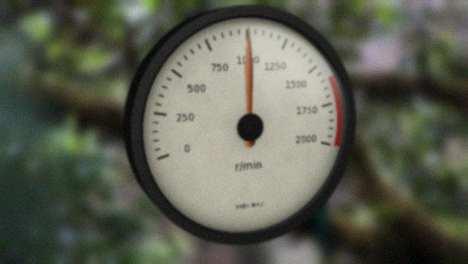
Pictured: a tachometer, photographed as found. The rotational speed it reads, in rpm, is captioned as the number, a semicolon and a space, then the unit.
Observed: 1000; rpm
